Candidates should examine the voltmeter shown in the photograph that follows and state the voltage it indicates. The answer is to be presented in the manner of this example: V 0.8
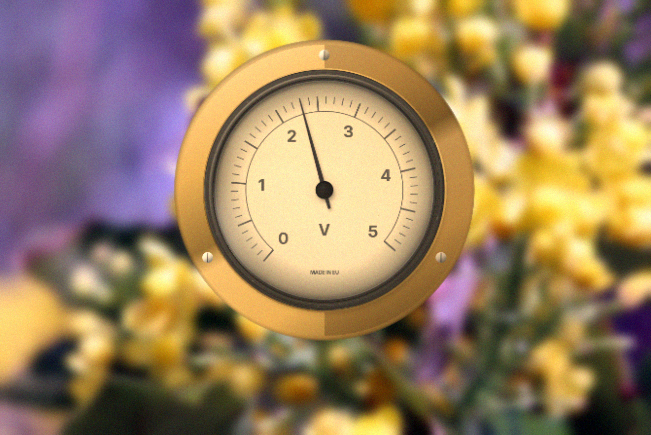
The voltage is V 2.3
